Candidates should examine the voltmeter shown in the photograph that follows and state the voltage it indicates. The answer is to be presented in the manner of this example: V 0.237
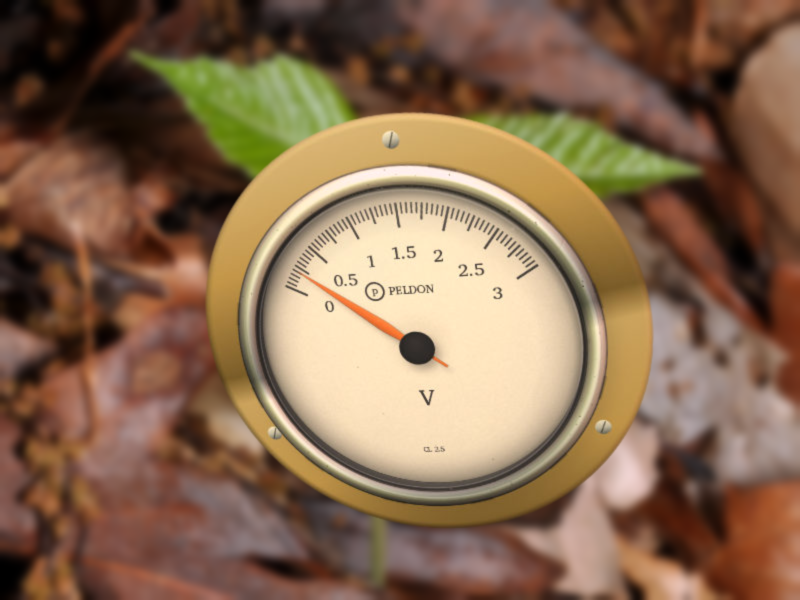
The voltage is V 0.25
